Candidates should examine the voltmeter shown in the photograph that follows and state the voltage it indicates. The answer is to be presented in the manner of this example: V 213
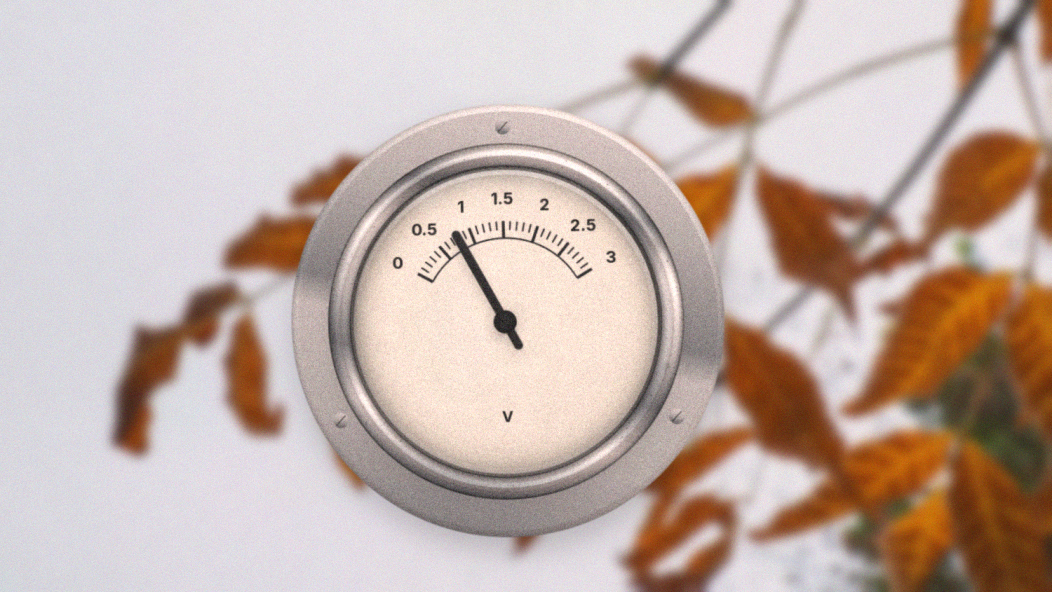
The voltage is V 0.8
